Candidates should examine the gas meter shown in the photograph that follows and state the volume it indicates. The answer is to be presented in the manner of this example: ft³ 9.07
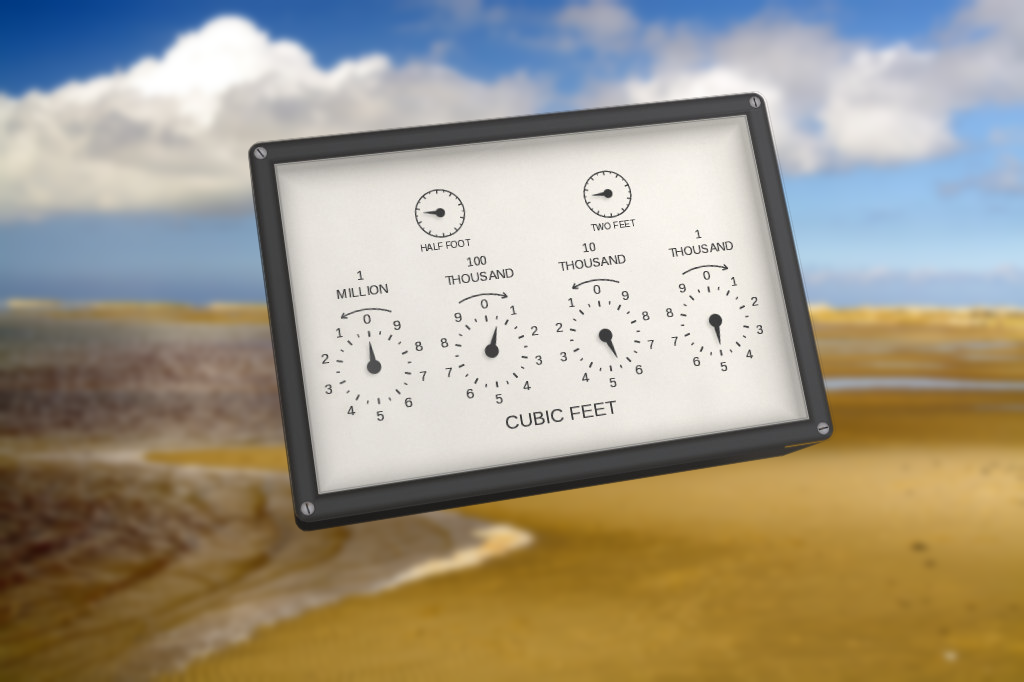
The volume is ft³ 5500
